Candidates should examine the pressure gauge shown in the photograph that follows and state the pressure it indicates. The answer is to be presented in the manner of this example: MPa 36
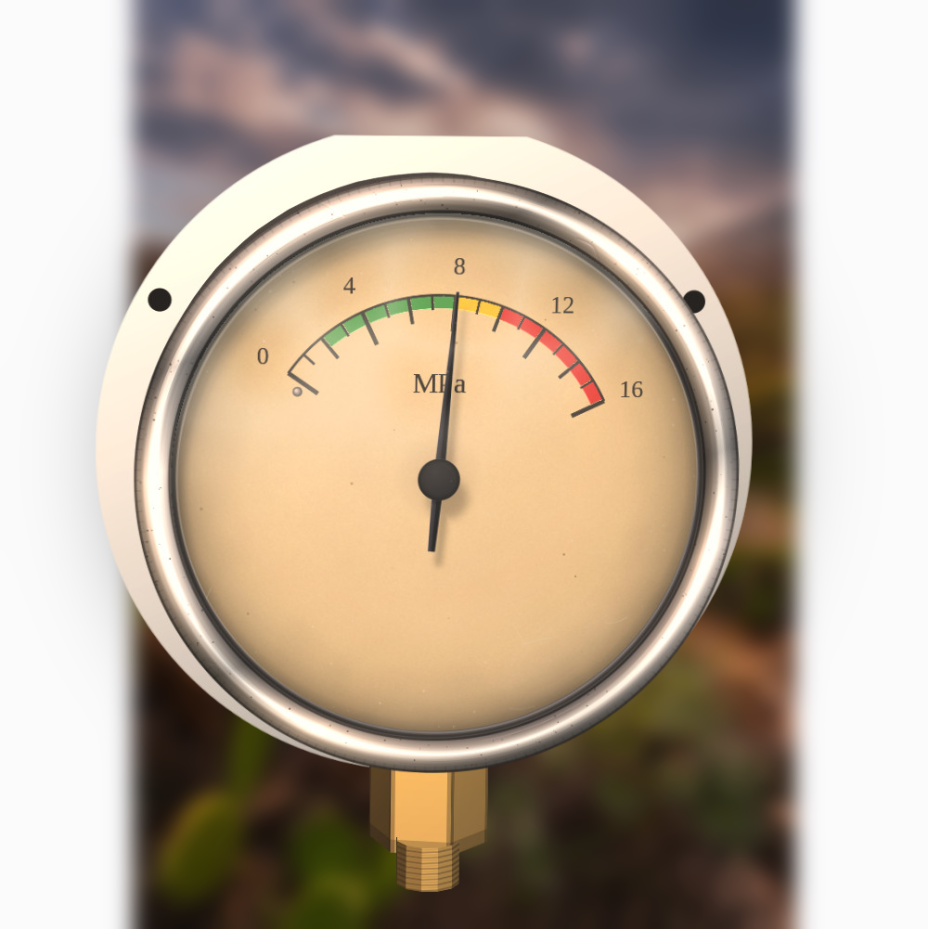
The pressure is MPa 8
